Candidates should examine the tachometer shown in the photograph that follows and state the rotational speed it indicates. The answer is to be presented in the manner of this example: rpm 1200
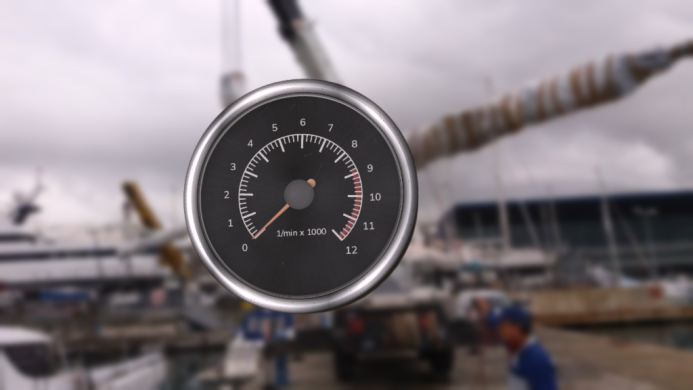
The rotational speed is rpm 0
